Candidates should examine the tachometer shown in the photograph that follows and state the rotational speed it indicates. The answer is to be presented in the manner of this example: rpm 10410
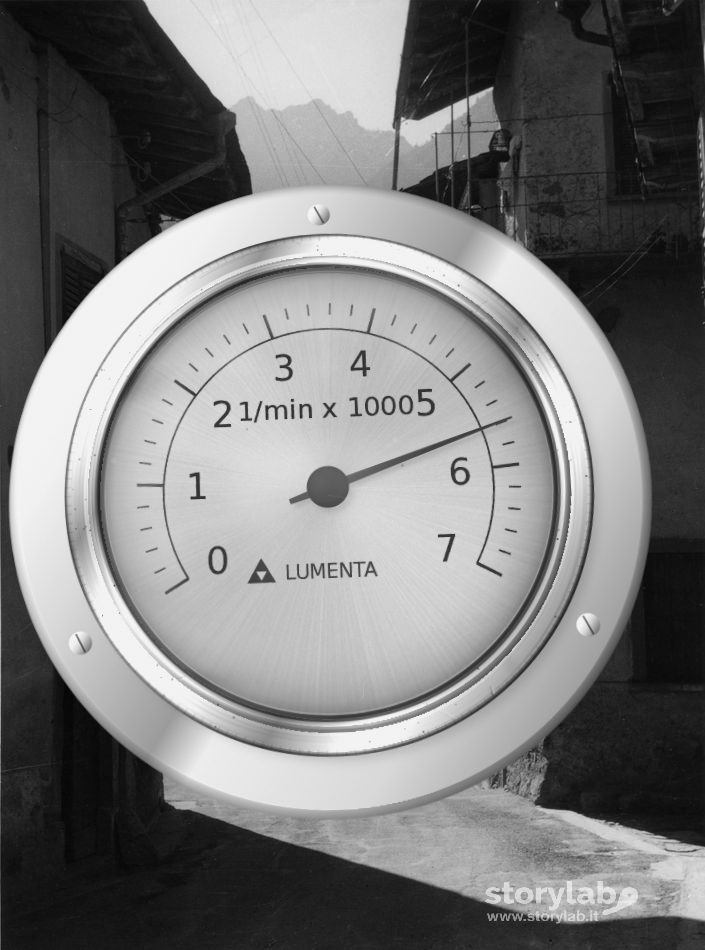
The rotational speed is rpm 5600
